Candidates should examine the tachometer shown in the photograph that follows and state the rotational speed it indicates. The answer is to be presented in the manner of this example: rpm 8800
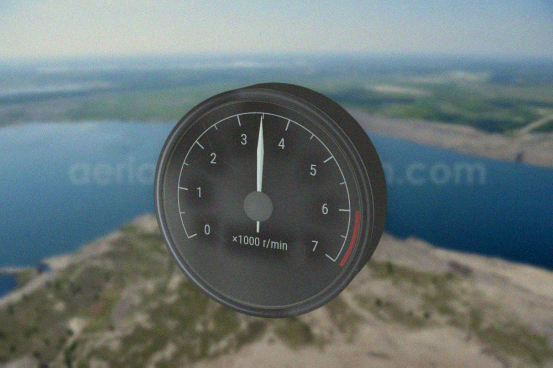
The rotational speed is rpm 3500
